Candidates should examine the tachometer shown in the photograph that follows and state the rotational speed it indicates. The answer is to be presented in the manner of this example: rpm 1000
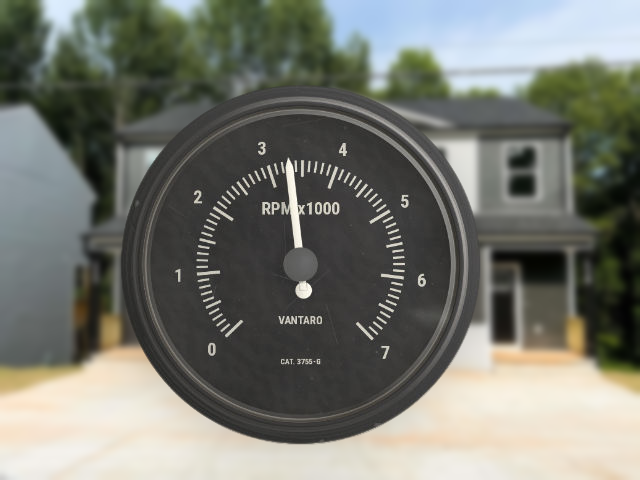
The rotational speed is rpm 3300
